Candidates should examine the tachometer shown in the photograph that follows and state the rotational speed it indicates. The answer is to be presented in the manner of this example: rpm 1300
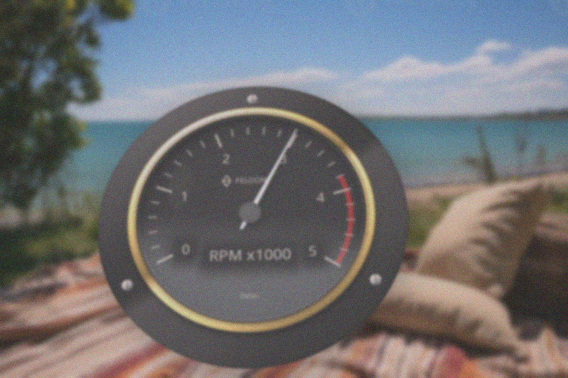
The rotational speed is rpm 3000
